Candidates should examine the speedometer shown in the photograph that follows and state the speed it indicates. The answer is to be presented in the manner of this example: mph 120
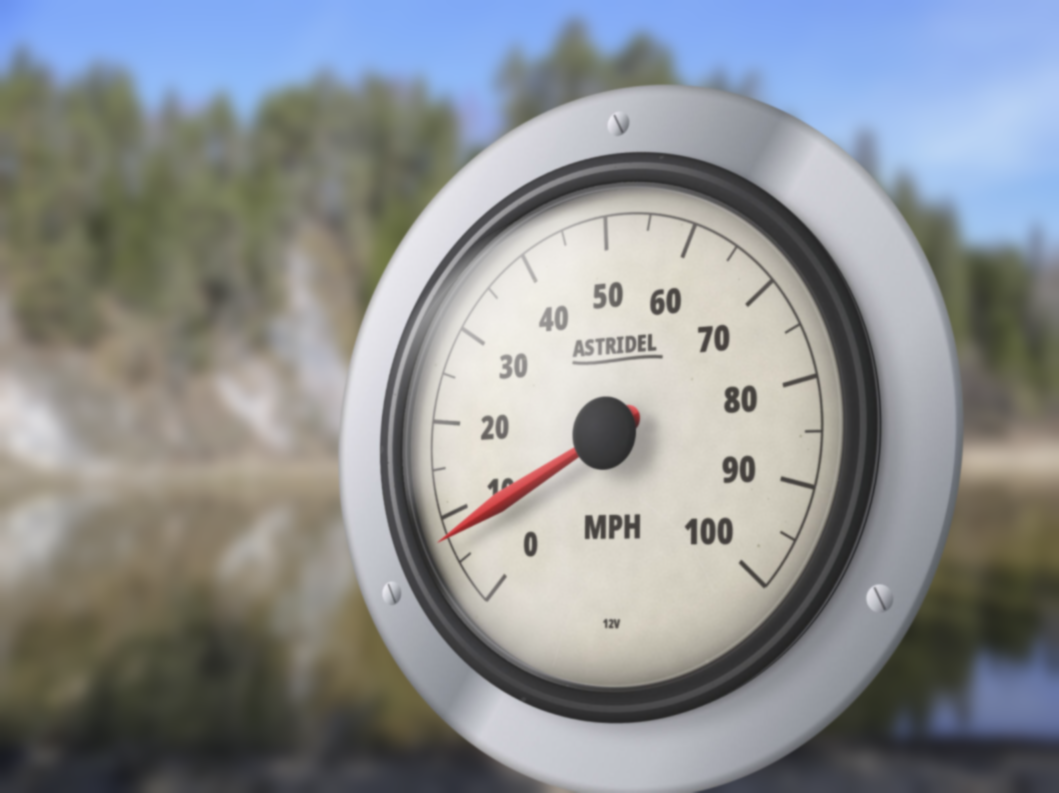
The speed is mph 7.5
